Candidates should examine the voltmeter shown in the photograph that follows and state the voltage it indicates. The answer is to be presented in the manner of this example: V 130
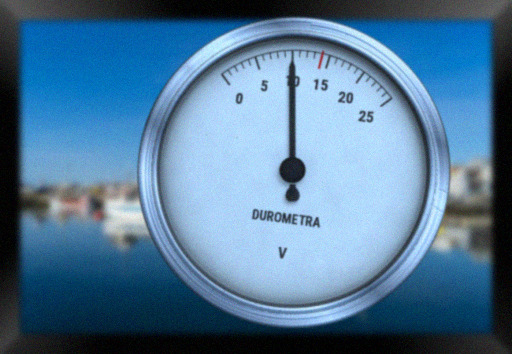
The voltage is V 10
